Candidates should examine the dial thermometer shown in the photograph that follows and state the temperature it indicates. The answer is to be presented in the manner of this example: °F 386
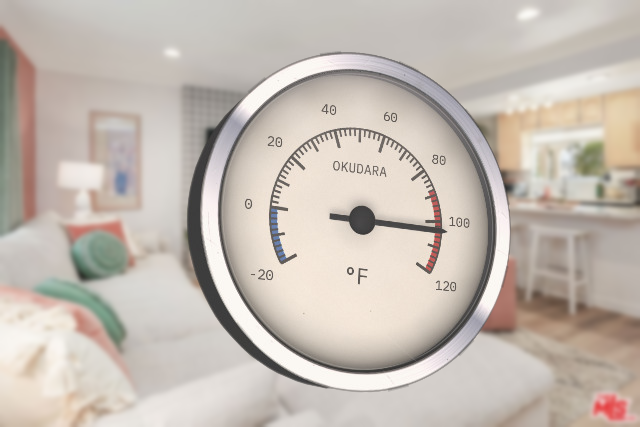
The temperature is °F 104
